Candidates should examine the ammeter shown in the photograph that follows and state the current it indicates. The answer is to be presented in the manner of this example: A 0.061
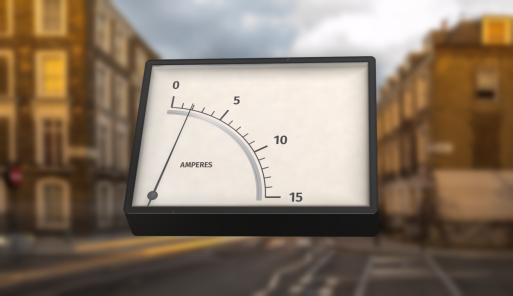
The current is A 2
